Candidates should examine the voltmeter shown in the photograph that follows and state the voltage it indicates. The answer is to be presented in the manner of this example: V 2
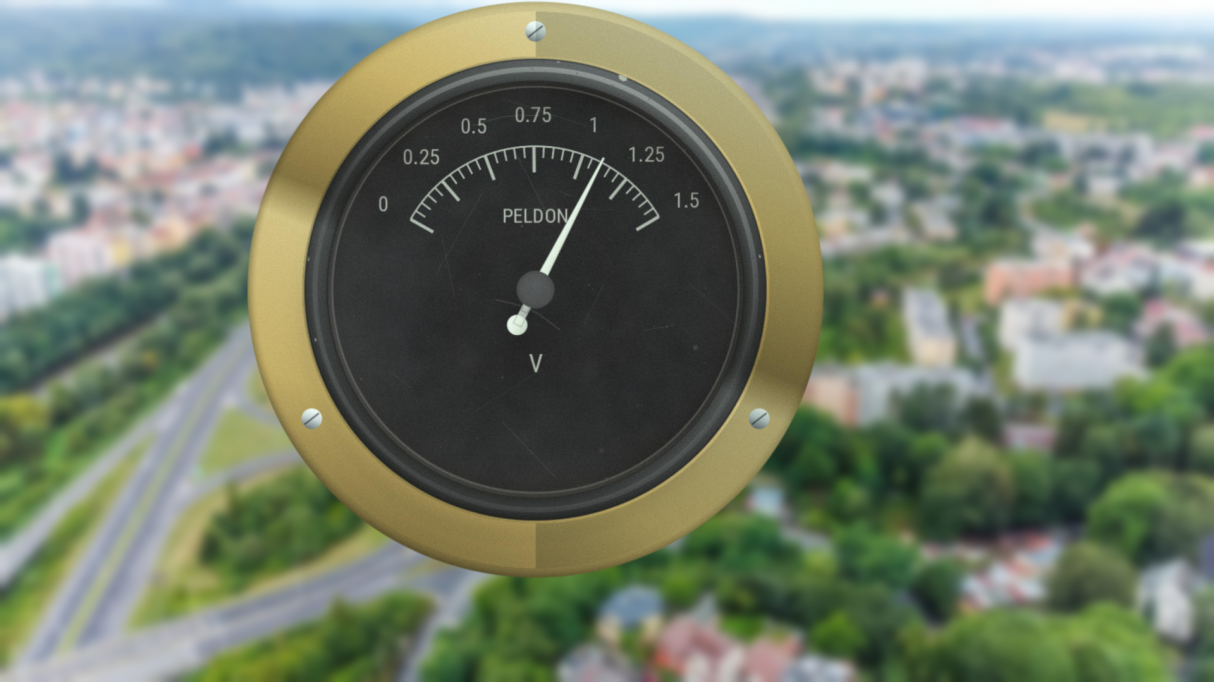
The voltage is V 1.1
